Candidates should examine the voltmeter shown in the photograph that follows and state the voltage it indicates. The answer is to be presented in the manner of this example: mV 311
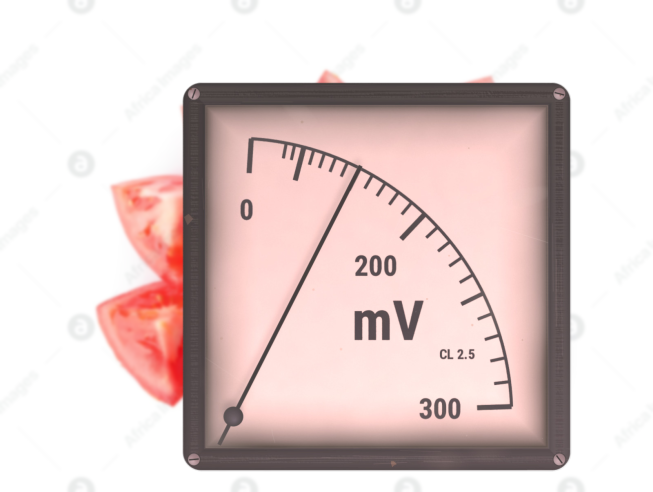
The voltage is mV 150
